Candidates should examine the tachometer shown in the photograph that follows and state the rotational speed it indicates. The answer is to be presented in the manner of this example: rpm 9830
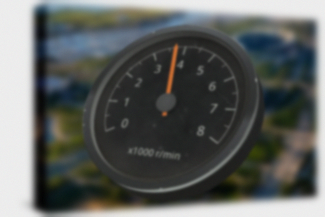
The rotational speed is rpm 3750
